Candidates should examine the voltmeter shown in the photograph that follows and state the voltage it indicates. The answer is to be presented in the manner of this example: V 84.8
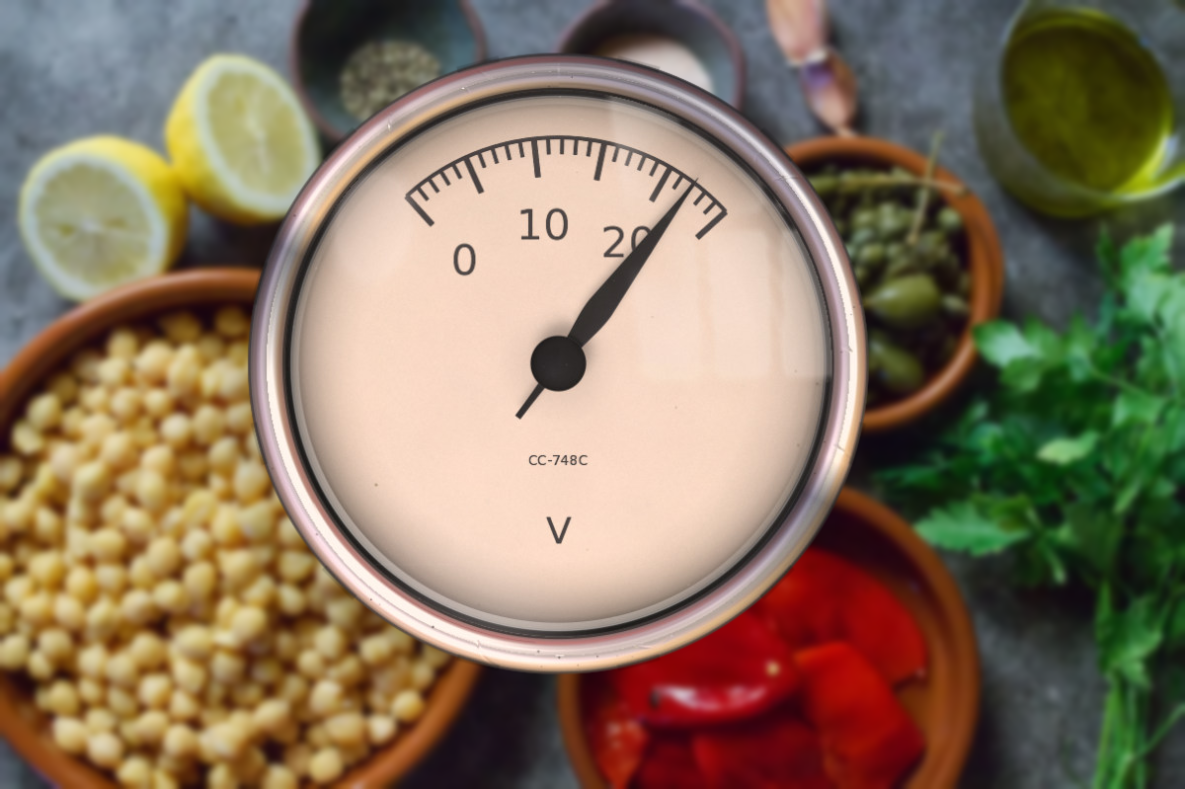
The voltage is V 22
